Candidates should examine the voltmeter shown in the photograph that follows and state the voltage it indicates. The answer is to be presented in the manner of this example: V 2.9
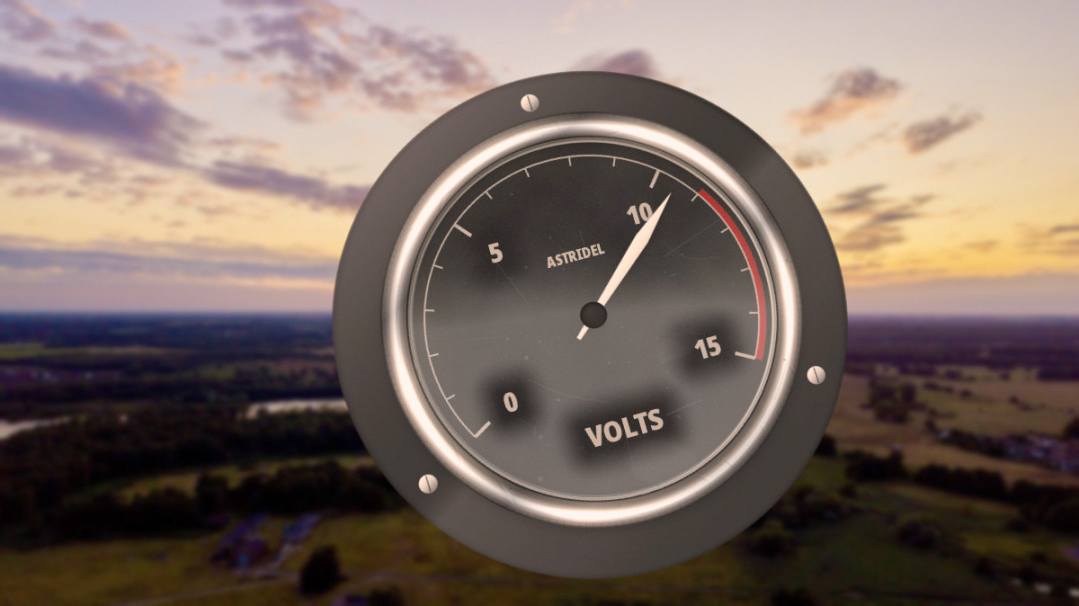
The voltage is V 10.5
